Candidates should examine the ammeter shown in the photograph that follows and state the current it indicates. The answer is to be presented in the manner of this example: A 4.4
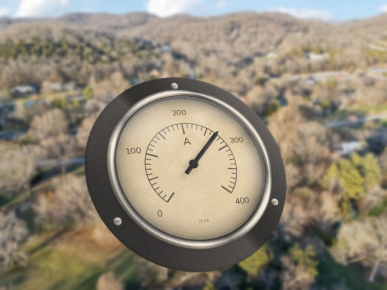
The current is A 270
